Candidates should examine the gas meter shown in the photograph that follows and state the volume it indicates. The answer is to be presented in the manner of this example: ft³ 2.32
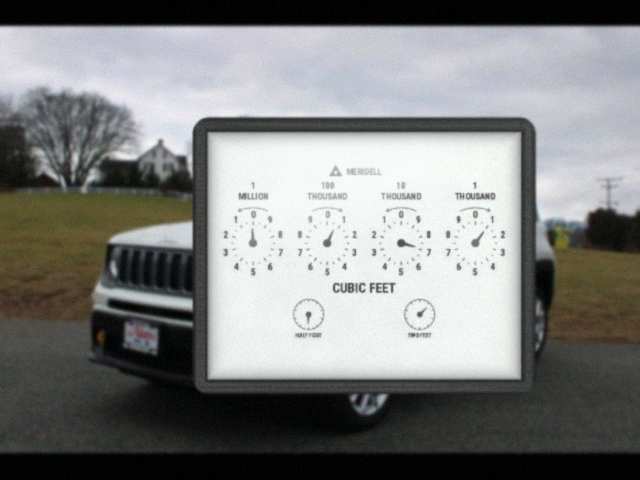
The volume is ft³ 7100
